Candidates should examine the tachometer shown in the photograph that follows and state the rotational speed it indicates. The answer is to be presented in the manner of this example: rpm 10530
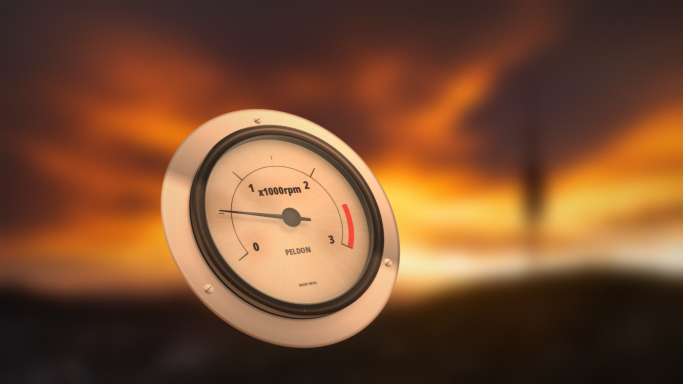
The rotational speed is rpm 500
